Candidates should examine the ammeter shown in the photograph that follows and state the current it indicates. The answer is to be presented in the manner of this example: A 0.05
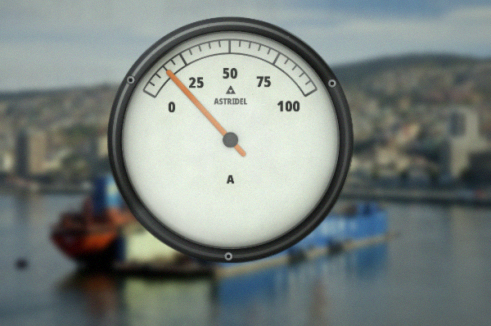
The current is A 15
